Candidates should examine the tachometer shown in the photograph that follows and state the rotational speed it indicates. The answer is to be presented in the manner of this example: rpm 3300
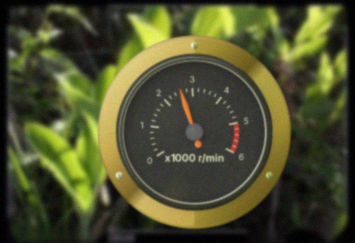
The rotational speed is rpm 2600
